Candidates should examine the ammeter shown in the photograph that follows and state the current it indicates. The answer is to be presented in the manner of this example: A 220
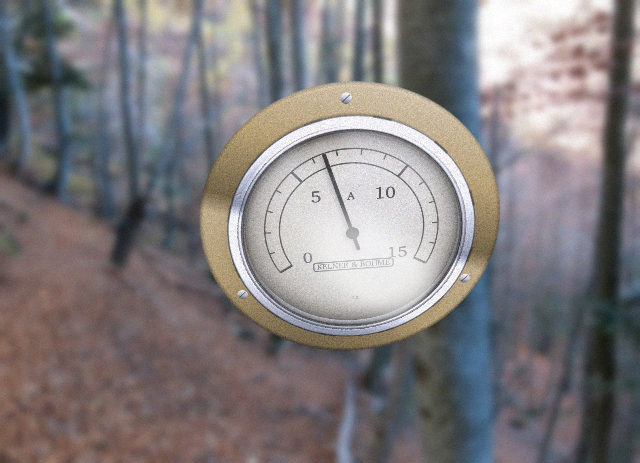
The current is A 6.5
